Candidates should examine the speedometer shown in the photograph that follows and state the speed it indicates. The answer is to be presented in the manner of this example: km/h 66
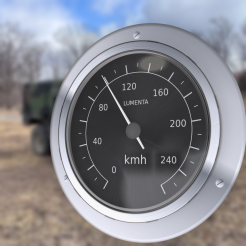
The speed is km/h 100
